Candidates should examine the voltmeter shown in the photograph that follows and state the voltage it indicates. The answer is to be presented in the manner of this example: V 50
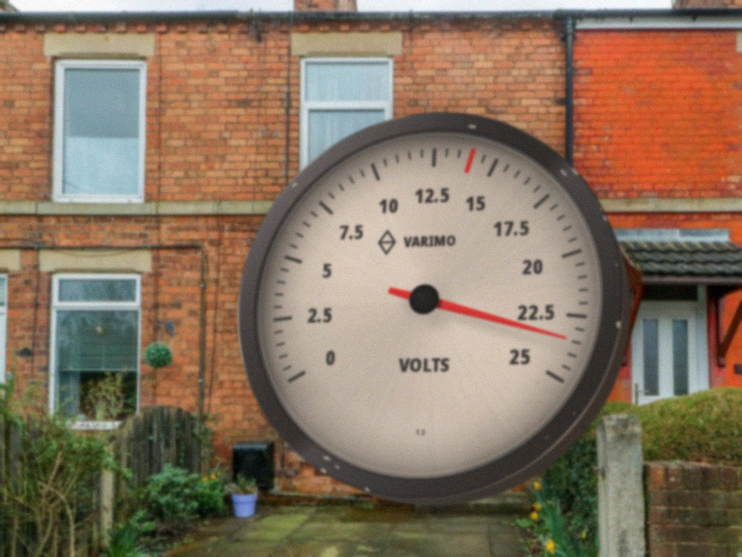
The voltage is V 23.5
